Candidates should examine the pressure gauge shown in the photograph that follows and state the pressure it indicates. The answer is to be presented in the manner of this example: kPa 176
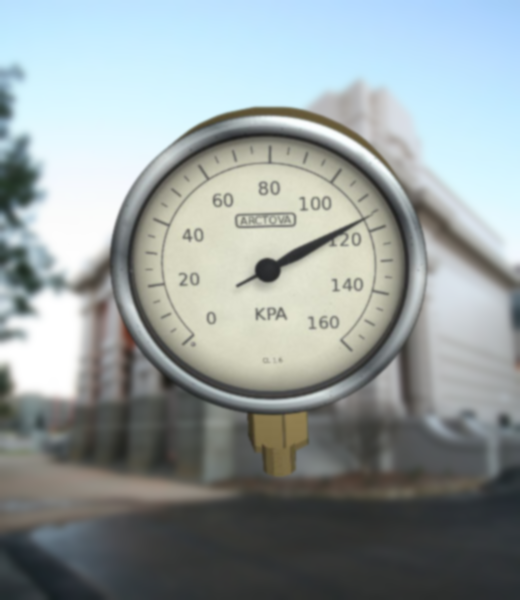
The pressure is kPa 115
